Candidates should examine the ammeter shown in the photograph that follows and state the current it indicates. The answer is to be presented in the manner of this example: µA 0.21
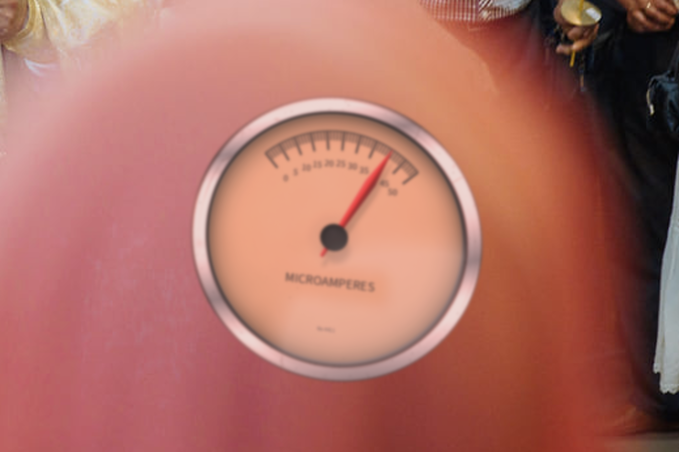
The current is µA 40
